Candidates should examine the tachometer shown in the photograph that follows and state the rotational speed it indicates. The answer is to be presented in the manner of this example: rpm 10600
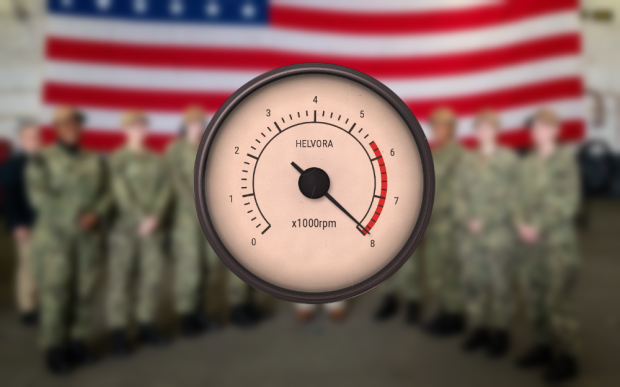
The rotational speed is rpm 7900
